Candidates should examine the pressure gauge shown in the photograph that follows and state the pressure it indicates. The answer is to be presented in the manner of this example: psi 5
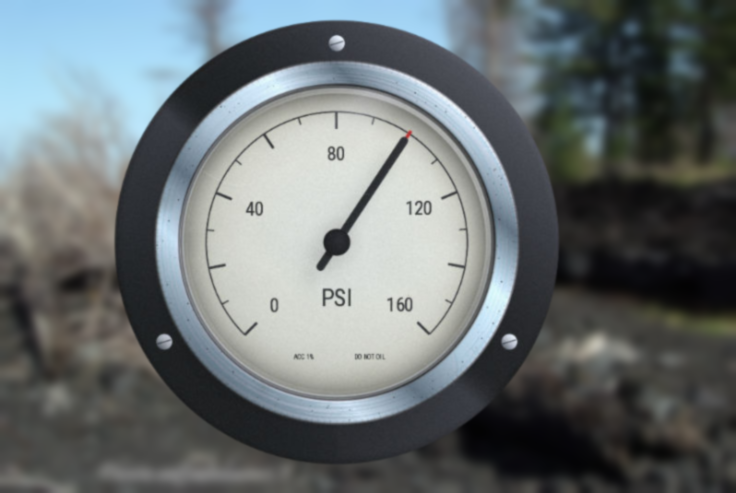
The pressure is psi 100
